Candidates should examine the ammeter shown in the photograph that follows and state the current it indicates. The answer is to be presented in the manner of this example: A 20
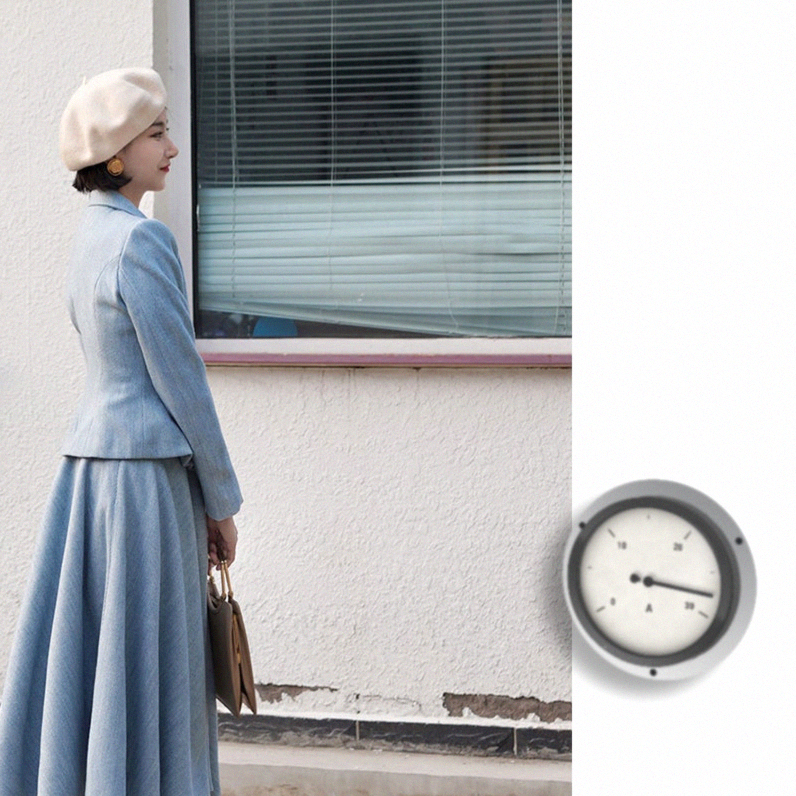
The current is A 27.5
